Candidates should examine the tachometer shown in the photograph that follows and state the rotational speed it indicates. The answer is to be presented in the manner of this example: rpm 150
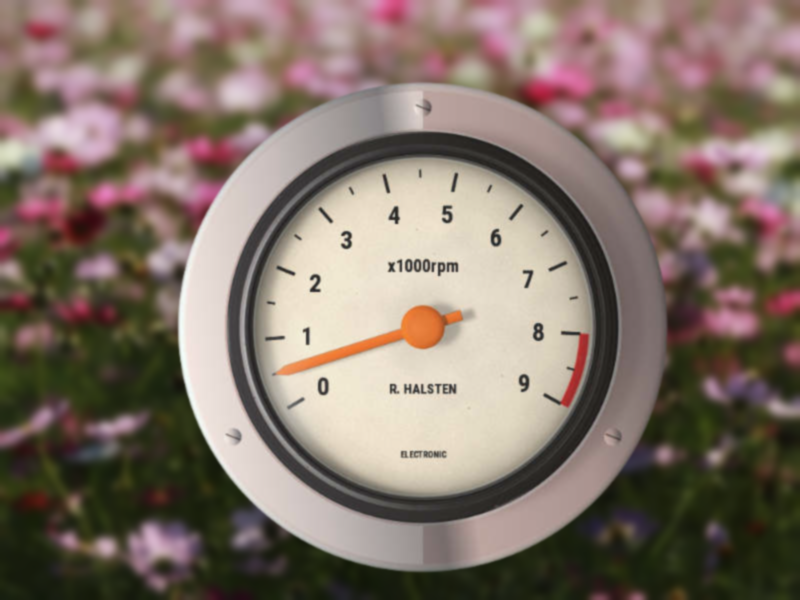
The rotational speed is rpm 500
